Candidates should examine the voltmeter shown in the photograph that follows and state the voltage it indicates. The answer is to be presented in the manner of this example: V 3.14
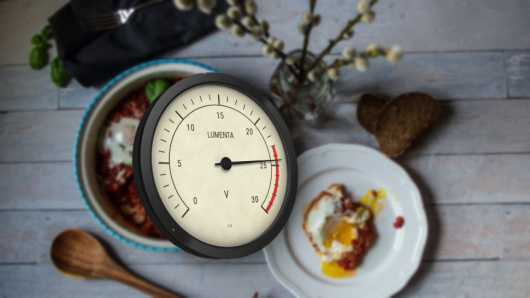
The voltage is V 24.5
